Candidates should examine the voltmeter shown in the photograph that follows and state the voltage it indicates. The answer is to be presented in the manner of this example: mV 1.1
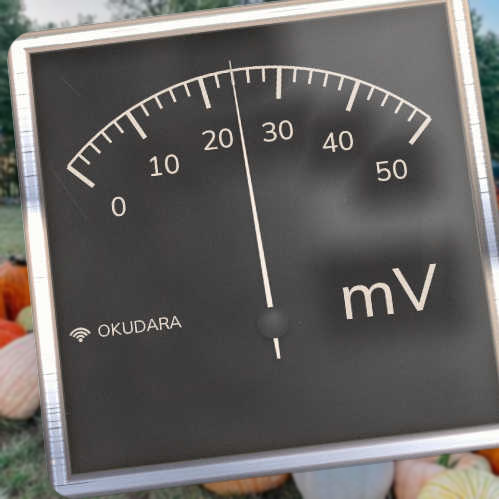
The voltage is mV 24
